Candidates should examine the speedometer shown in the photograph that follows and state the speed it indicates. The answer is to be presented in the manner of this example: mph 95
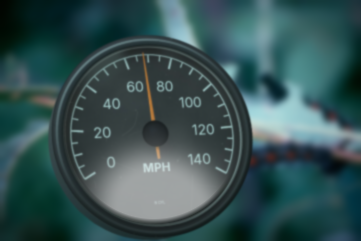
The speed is mph 67.5
